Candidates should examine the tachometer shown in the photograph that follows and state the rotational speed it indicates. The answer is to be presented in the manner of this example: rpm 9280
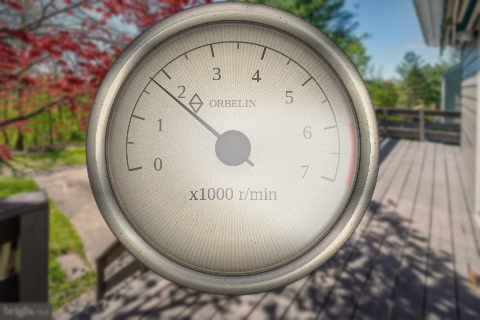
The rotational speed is rpm 1750
